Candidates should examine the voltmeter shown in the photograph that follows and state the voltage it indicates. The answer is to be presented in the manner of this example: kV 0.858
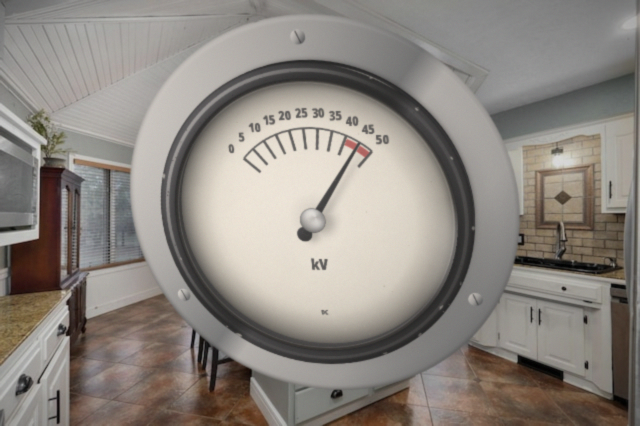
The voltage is kV 45
